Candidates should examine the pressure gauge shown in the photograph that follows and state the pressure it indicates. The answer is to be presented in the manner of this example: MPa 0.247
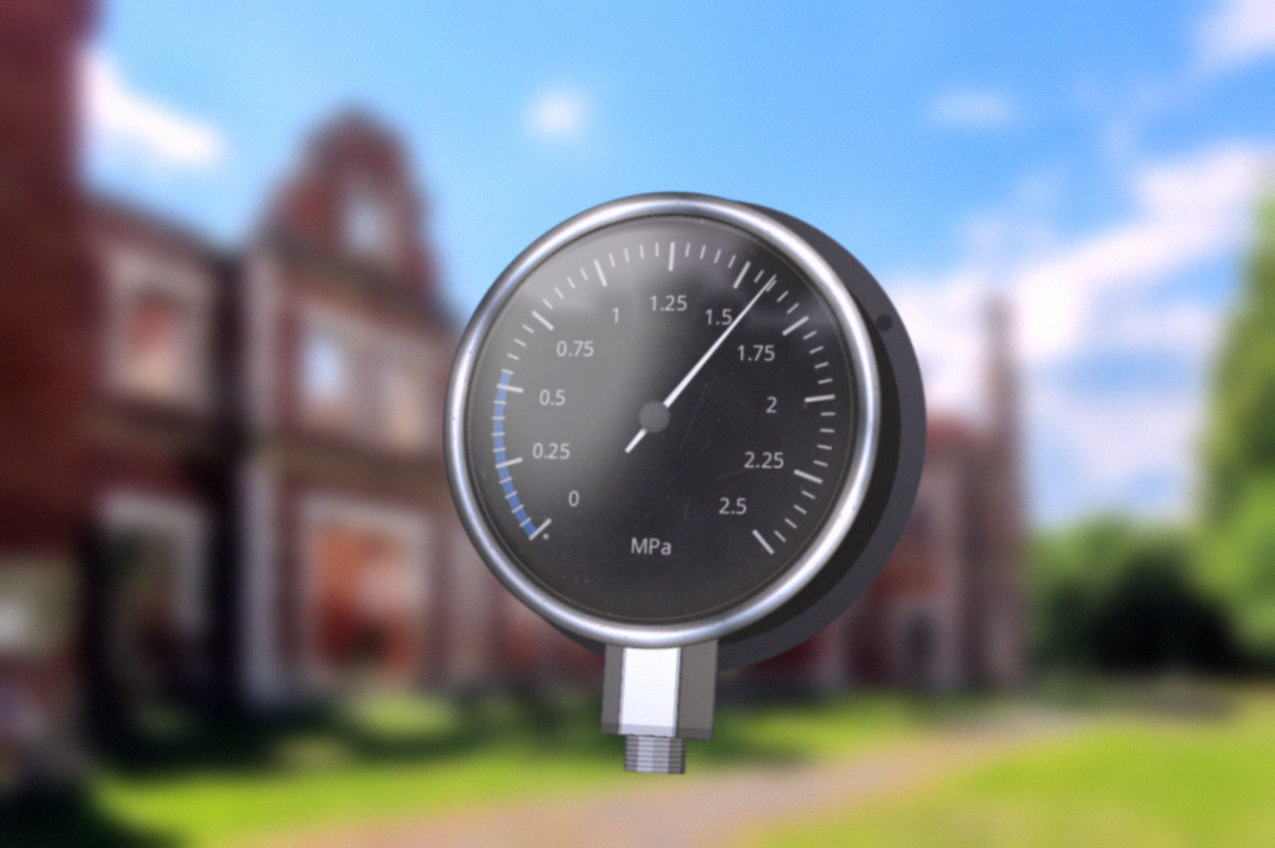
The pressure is MPa 1.6
